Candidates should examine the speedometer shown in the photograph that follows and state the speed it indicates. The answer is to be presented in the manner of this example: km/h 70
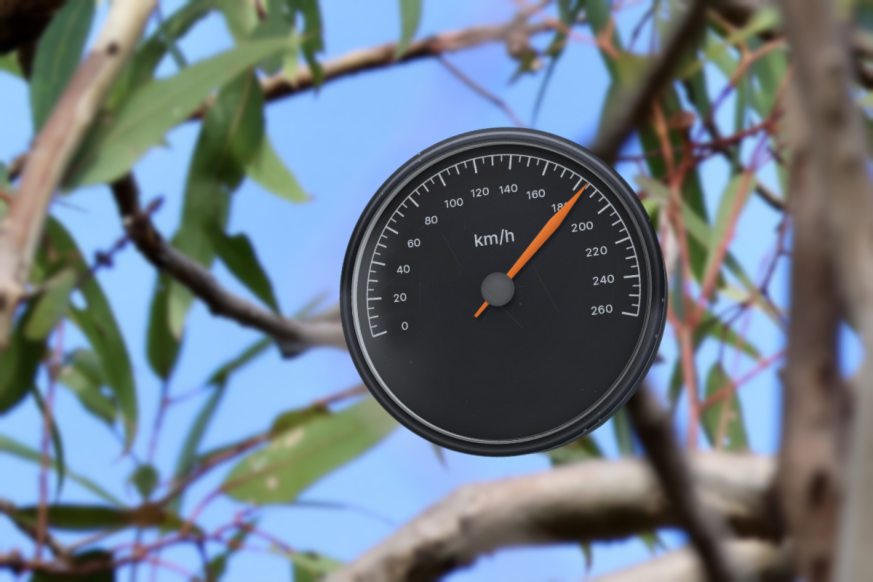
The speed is km/h 185
